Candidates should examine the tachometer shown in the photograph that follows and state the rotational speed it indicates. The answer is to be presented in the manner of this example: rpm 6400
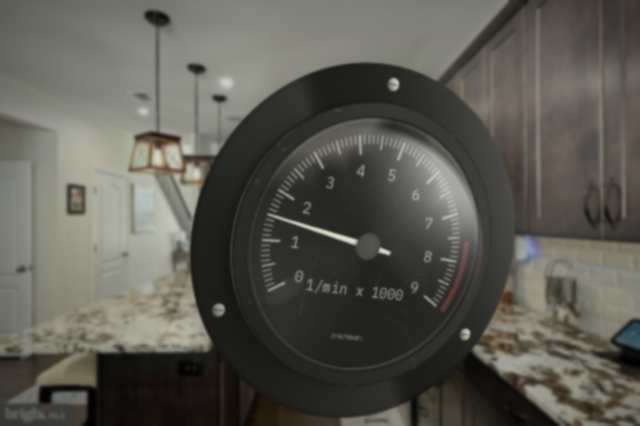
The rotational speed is rpm 1500
